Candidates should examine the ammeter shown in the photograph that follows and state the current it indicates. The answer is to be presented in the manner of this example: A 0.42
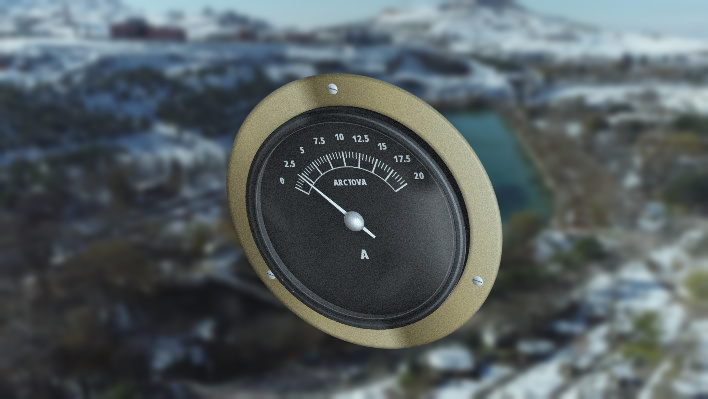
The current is A 2.5
